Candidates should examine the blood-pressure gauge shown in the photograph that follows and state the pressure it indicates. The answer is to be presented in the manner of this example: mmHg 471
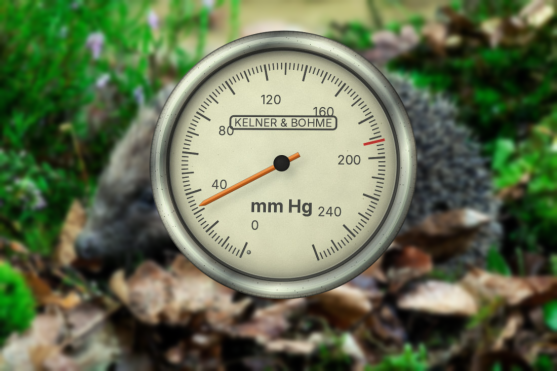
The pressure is mmHg 32
